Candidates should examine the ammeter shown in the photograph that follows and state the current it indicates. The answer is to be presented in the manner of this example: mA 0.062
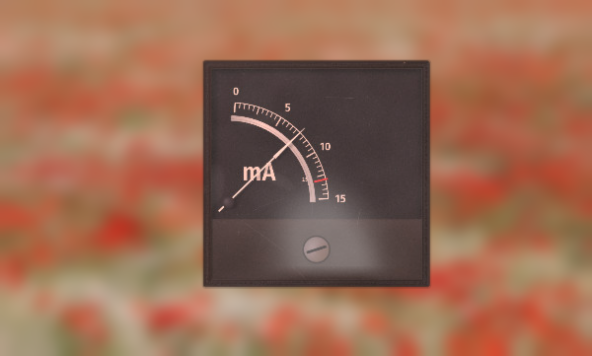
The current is mA 7.5
